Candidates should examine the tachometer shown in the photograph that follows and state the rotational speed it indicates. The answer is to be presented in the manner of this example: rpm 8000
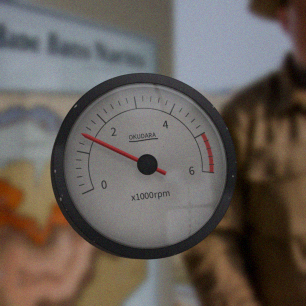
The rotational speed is rpm 1400
